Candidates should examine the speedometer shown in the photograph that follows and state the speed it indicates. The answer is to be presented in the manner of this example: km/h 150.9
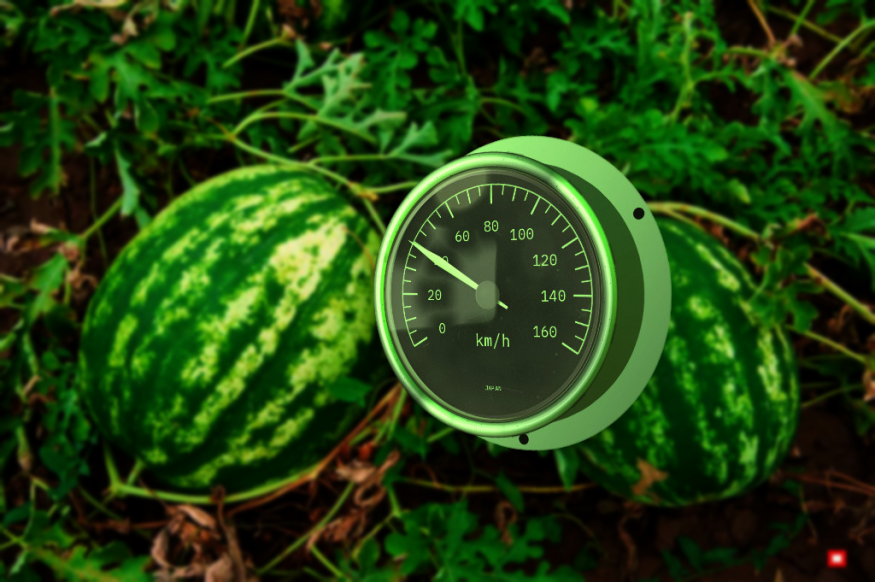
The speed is km/h 40
